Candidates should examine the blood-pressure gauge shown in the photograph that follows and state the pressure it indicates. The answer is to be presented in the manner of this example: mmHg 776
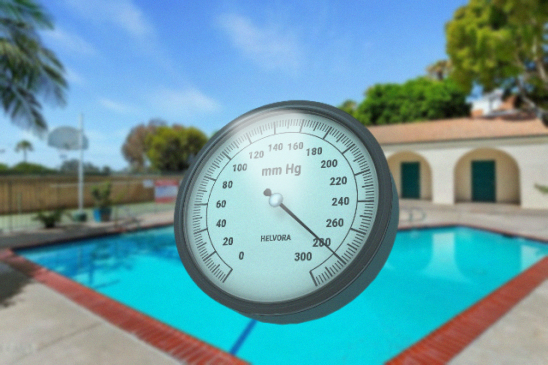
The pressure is mmHg 280
